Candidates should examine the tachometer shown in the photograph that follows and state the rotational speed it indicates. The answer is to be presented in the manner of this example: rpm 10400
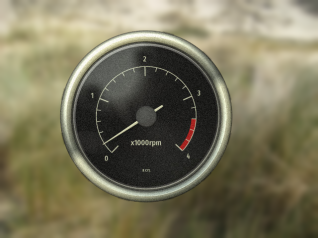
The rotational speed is rpm 200
